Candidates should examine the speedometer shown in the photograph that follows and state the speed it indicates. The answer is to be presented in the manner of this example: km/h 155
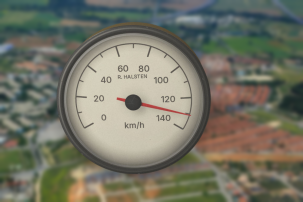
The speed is km/h 130
